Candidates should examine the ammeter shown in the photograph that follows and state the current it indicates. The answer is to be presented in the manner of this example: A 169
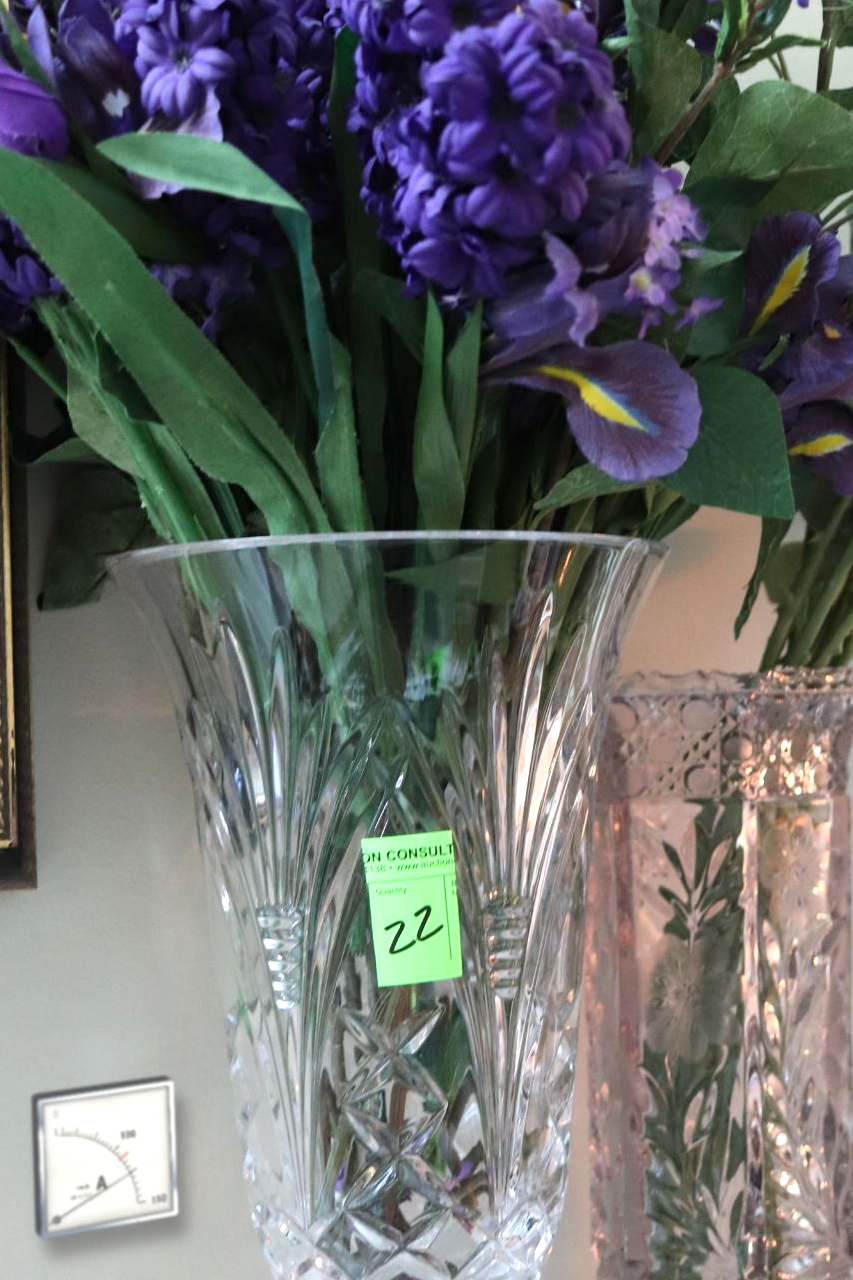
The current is A 125
